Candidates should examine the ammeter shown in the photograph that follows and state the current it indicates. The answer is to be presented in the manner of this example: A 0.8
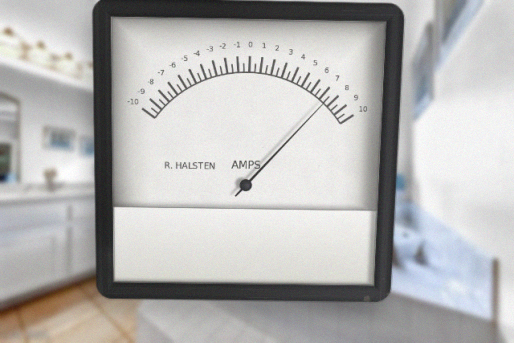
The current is A 7.5
